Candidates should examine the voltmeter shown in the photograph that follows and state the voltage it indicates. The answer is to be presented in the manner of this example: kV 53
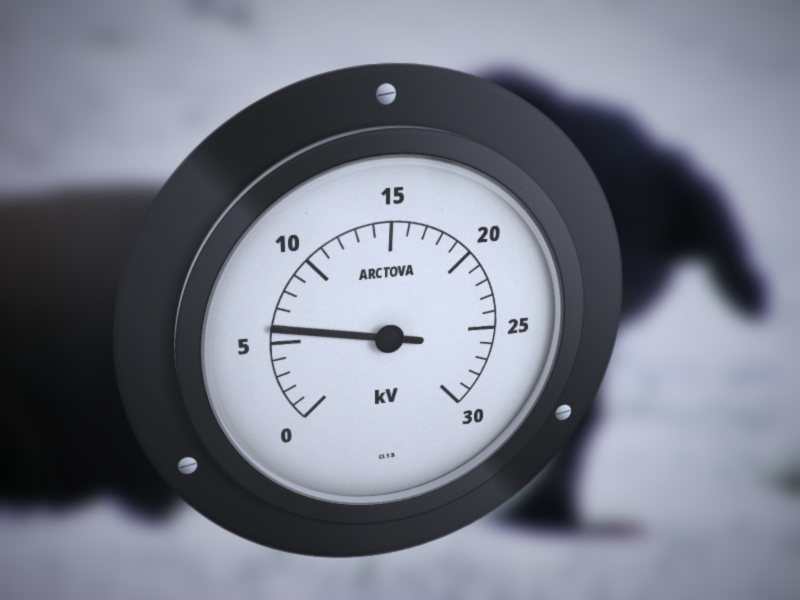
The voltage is kV 6
